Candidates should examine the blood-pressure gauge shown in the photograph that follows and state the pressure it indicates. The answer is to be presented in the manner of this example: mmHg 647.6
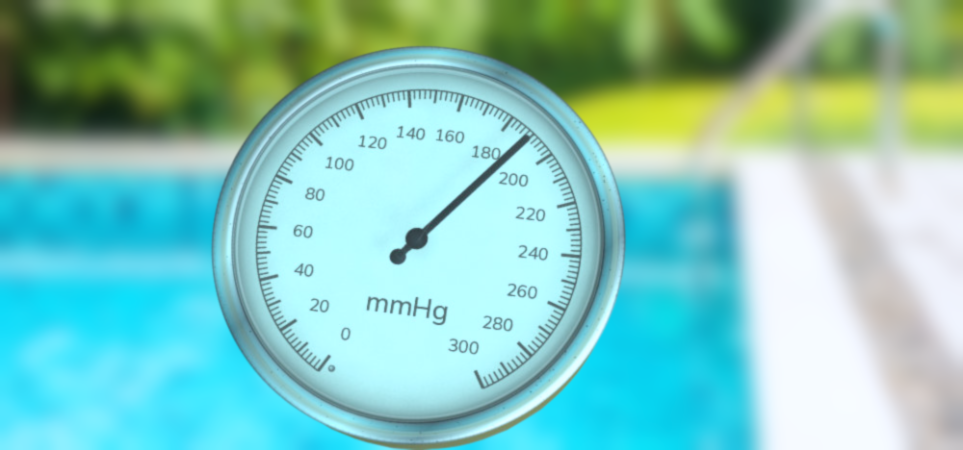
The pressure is mmHg 190
